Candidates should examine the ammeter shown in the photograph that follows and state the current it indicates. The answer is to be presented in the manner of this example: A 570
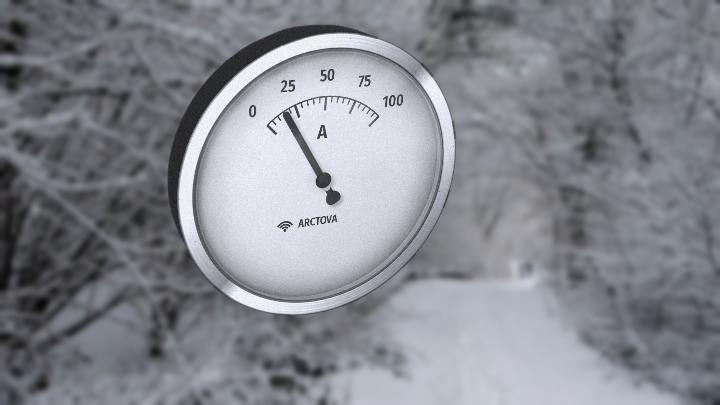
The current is A 15
